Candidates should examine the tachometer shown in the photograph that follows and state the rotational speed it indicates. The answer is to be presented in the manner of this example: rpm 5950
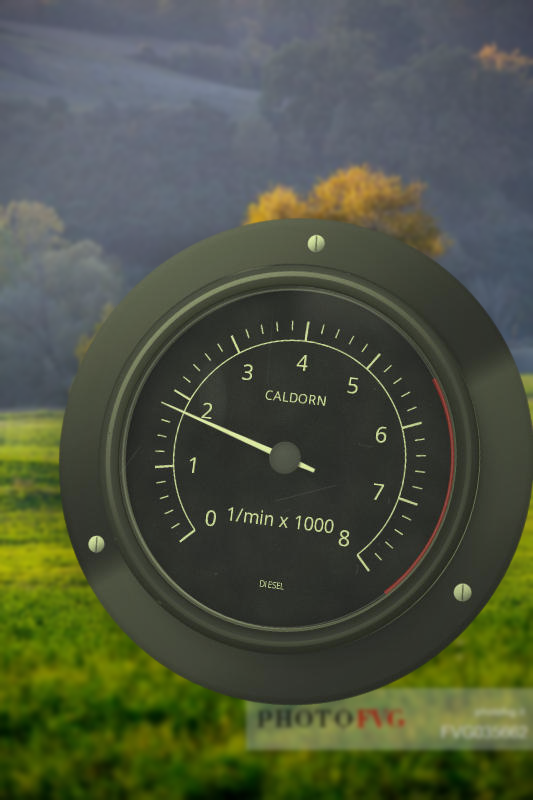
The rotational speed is rpm 1800
